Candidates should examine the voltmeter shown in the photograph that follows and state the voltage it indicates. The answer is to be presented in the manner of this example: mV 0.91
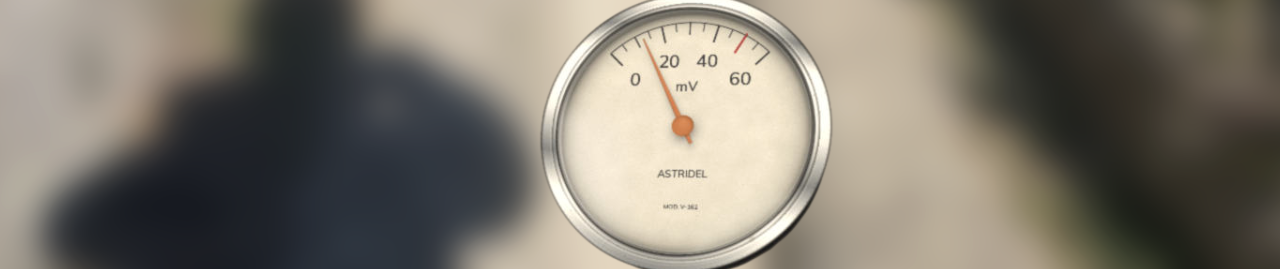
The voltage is mV 12.5
